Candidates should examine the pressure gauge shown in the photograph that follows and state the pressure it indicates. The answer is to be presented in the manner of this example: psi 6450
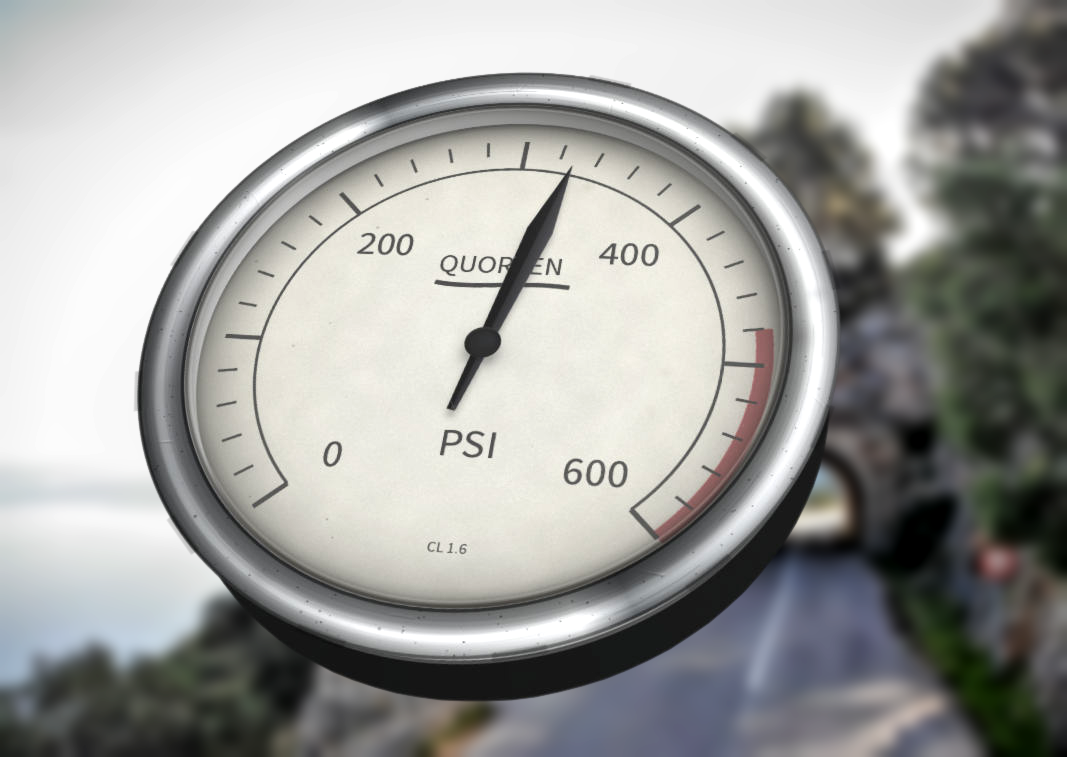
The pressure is psi 330
